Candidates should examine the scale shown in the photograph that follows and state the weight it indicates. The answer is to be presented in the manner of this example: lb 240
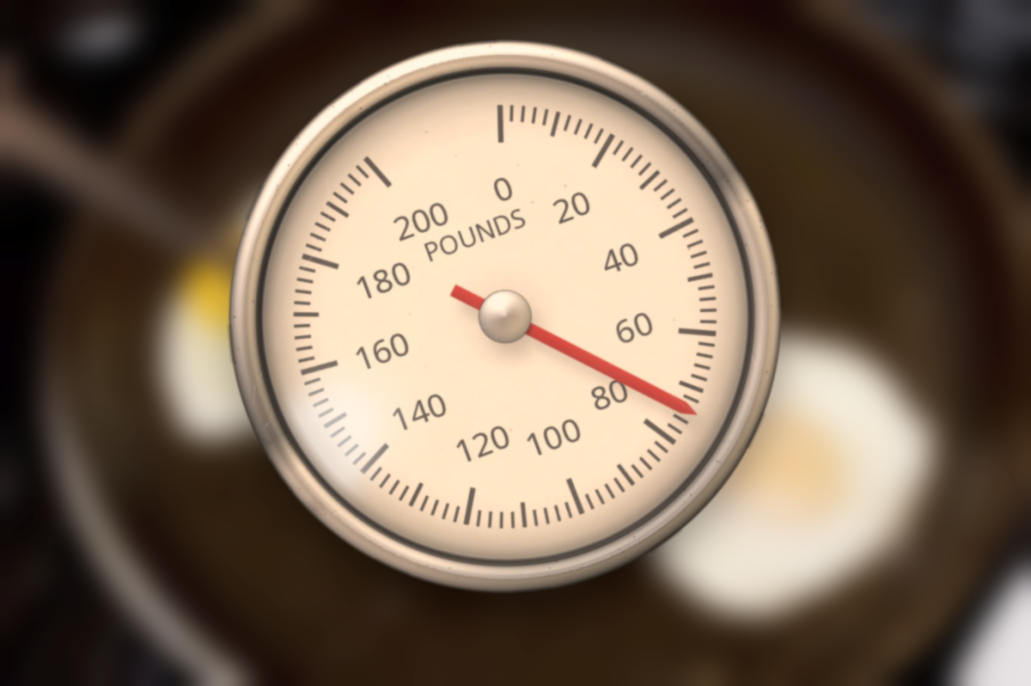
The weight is lb 74
